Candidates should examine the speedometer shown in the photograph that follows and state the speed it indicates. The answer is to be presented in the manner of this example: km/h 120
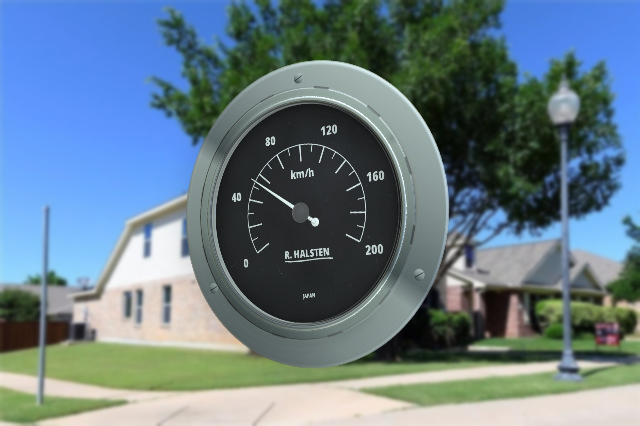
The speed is km/h 55
